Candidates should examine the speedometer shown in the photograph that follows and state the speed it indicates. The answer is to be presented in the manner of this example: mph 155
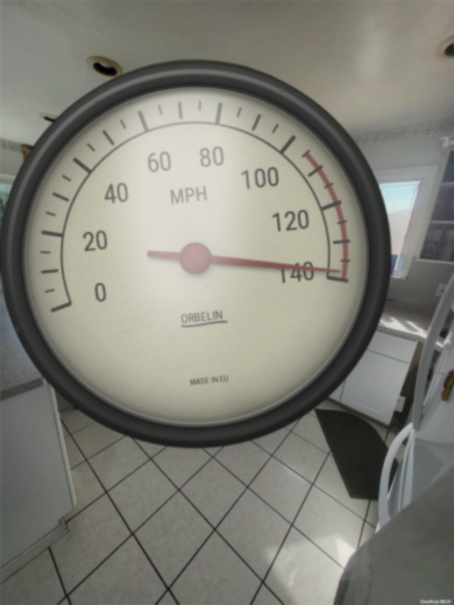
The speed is mph 137.5
